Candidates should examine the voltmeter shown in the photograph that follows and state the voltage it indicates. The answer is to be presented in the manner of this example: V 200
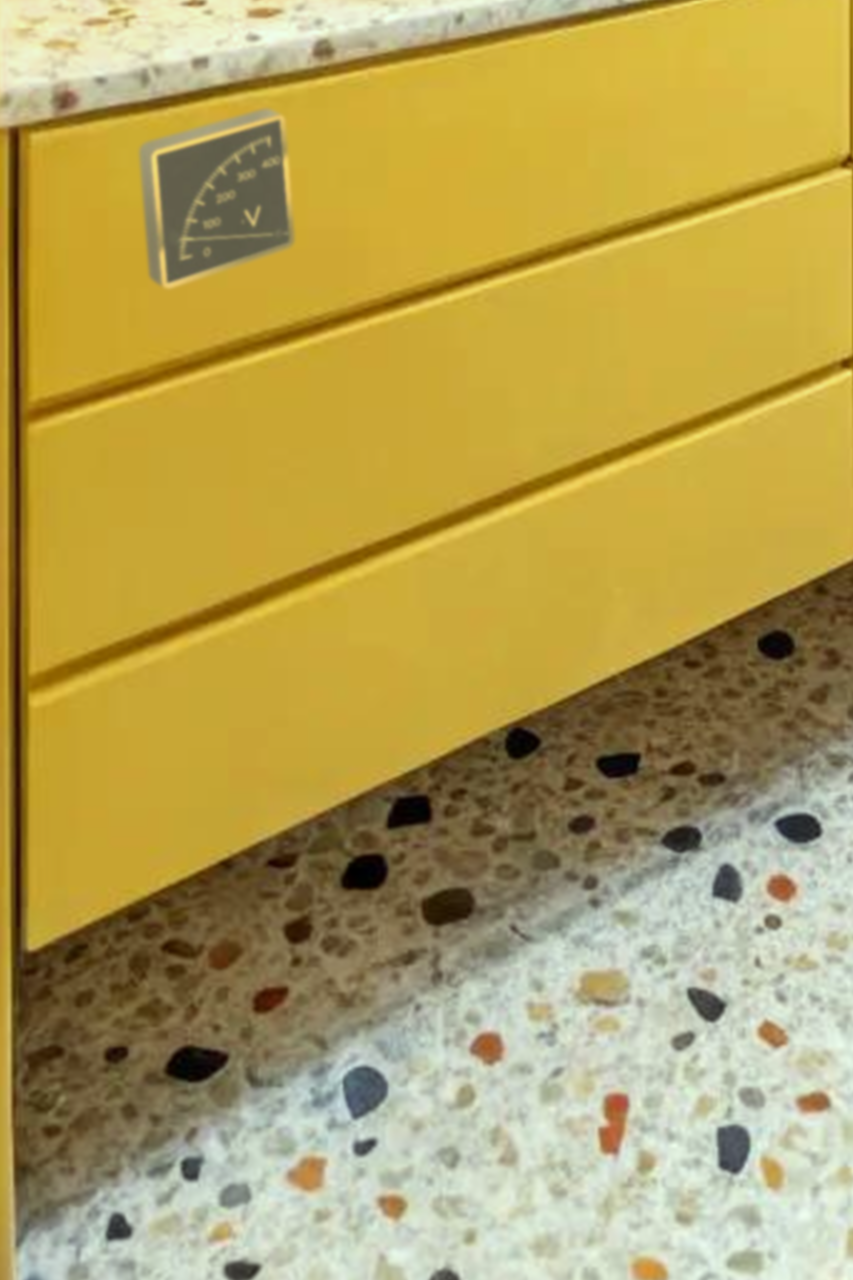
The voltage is V 50
